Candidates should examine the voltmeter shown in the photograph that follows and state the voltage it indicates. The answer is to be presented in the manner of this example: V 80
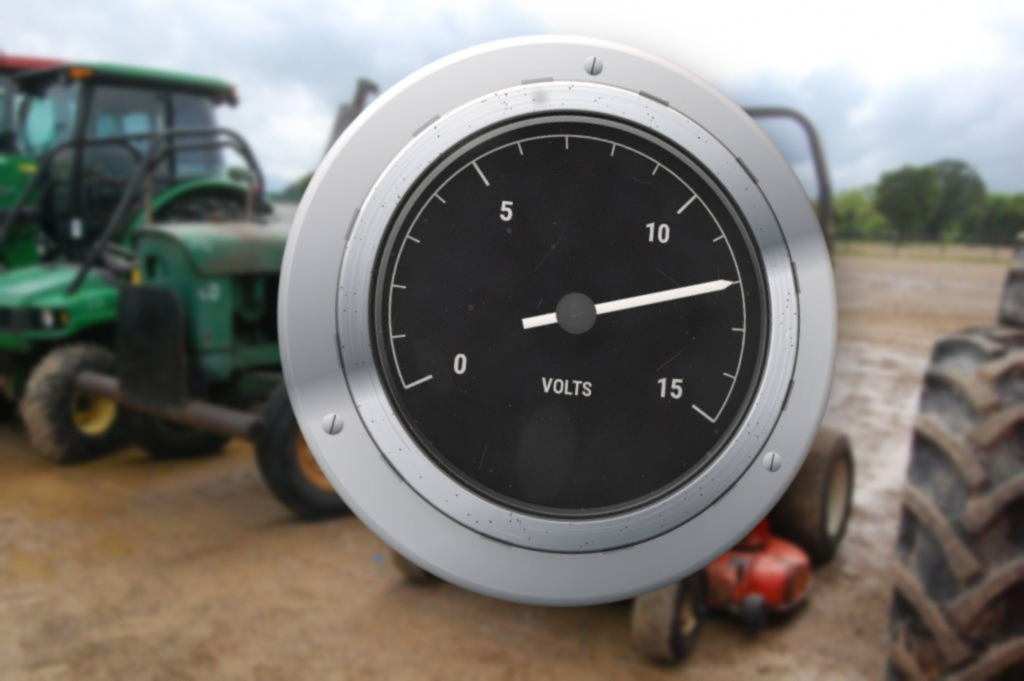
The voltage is V 12
